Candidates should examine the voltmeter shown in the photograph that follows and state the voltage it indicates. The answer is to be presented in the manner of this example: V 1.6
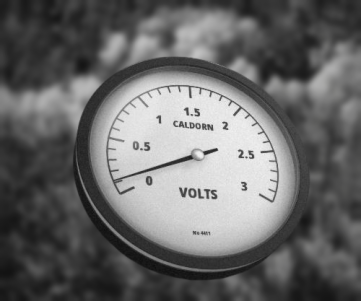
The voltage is V 0.1
